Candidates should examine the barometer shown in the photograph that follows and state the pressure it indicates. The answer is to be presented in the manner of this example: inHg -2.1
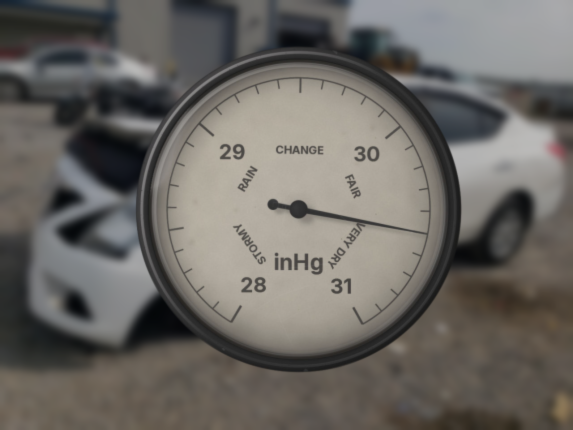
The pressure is inHg 30.5
